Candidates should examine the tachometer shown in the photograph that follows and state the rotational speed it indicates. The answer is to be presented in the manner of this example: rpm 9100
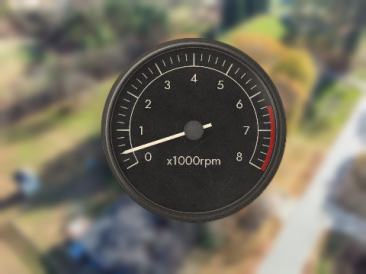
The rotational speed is rpm 400
